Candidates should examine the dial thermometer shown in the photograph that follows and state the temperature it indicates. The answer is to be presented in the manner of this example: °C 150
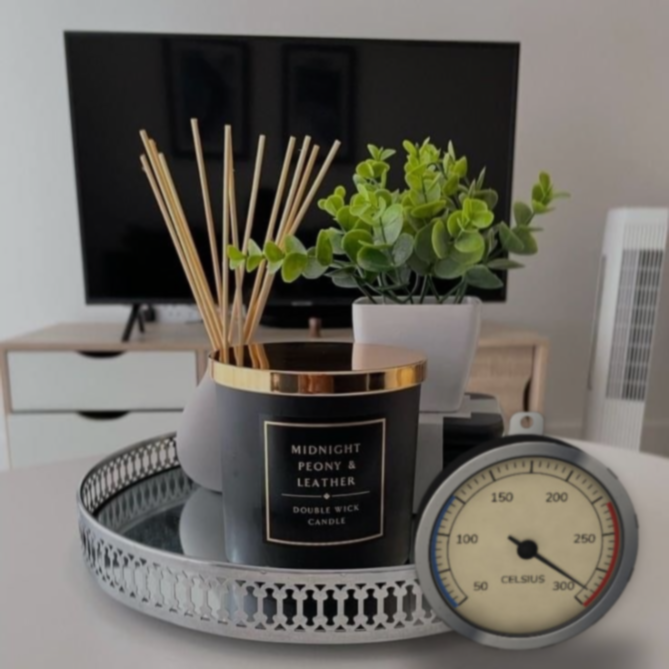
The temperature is °C 290
